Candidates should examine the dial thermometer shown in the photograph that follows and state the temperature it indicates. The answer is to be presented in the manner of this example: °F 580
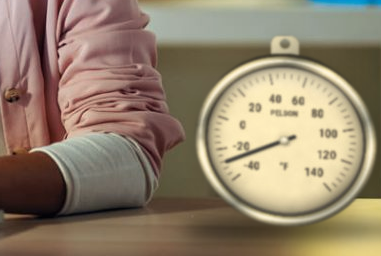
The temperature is °F -28
